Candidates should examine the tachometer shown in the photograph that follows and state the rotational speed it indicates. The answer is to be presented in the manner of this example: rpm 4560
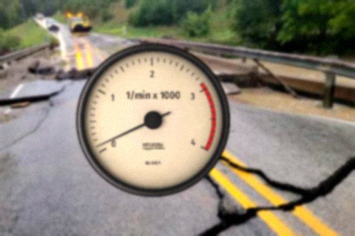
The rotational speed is rpm 100
